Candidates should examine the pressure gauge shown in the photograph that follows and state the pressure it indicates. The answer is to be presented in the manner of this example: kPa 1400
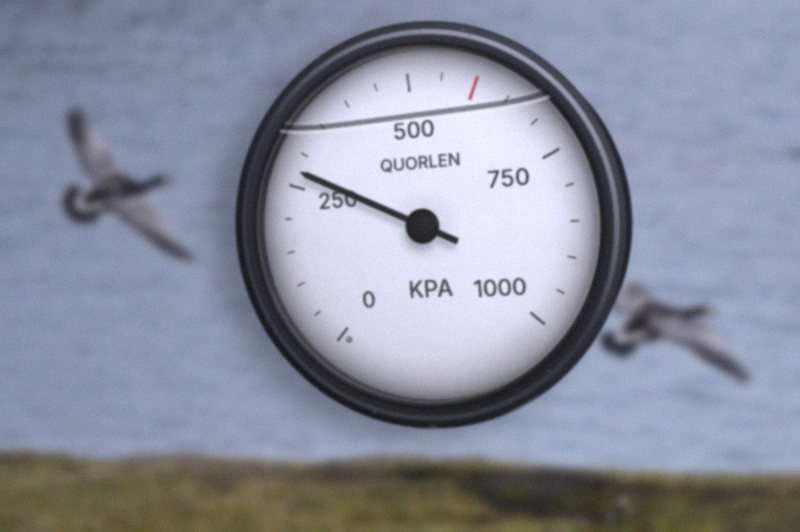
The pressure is kPa 275
